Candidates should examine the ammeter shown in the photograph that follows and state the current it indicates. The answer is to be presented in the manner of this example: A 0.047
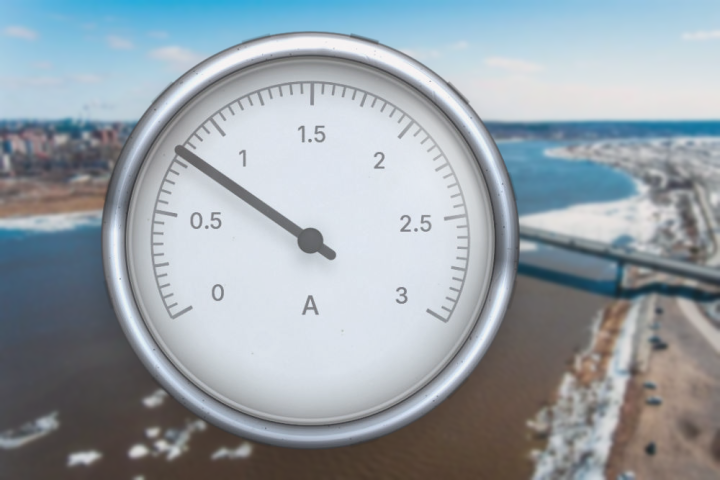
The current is A 0.8
